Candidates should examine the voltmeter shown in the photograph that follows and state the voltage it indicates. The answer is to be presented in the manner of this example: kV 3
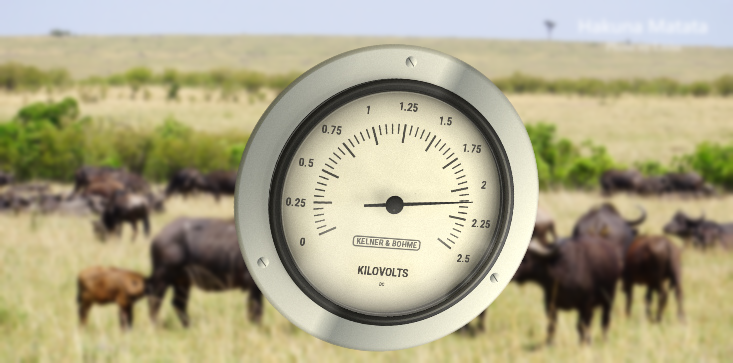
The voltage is kV 2.1
